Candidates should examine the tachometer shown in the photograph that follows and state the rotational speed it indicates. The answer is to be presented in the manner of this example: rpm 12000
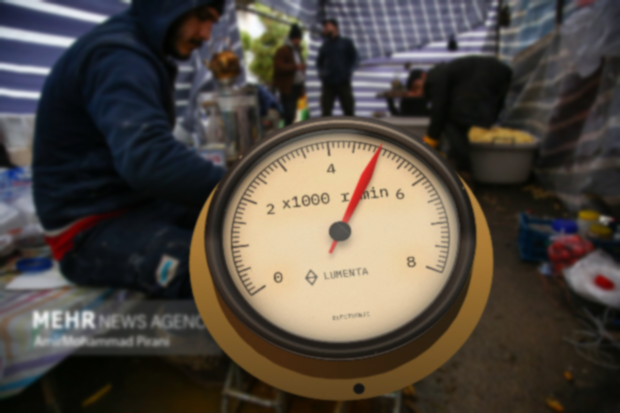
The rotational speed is rpm 5000
